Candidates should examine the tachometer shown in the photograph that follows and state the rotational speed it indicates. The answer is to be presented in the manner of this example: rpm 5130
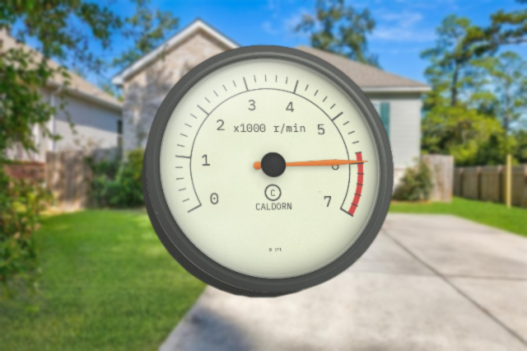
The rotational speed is rpm 6000
